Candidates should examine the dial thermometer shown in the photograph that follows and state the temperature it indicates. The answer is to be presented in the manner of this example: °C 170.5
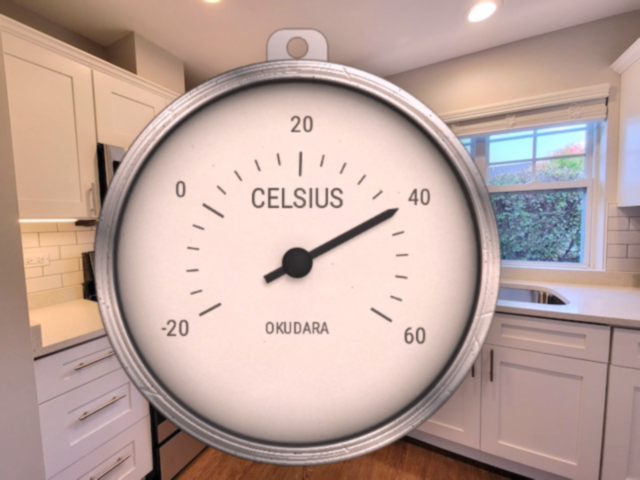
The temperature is °C 40
